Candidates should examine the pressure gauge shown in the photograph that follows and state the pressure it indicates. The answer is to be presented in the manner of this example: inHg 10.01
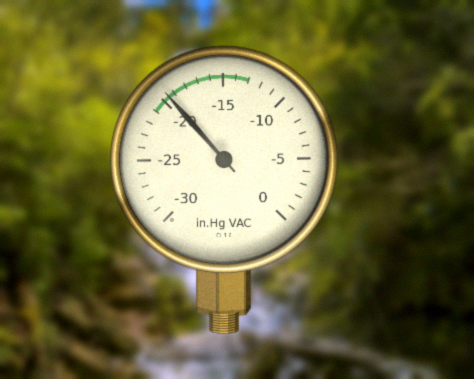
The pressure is inHg -19.5
